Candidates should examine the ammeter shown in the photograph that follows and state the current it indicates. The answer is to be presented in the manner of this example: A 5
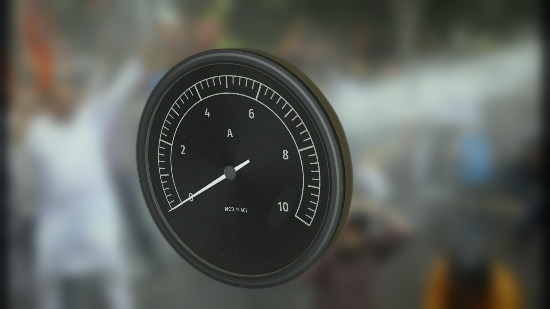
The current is A 0
